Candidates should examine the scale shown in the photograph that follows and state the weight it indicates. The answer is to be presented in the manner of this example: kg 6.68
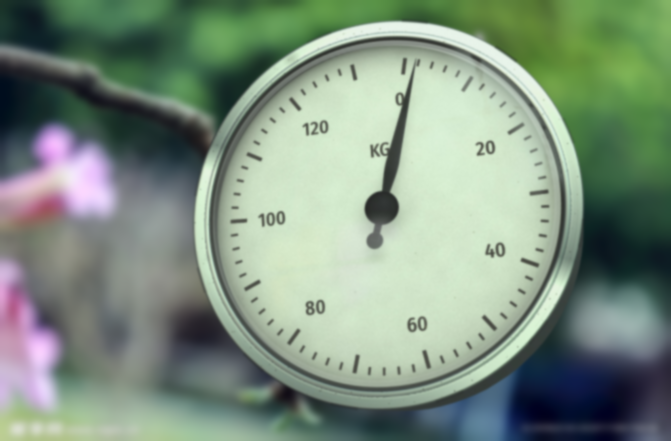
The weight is kg 2
